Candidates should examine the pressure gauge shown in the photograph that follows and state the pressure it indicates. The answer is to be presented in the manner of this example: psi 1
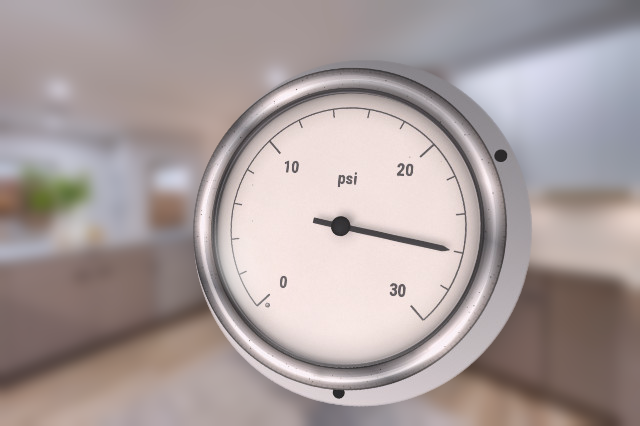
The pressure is psi 26
